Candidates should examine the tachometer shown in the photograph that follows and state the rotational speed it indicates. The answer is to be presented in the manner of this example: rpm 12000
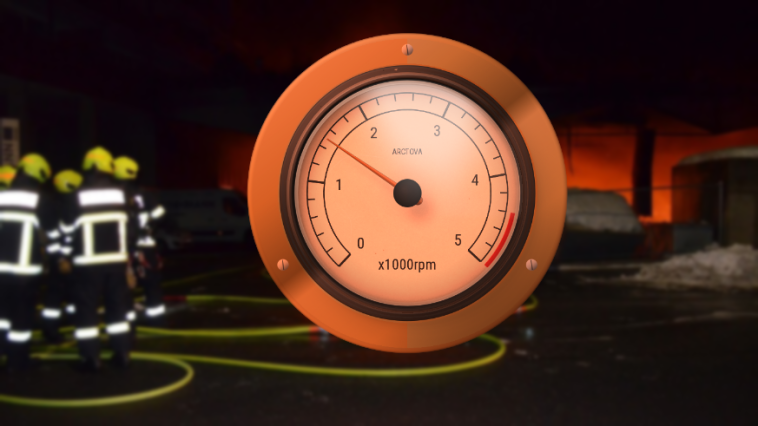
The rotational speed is rpm 1500
